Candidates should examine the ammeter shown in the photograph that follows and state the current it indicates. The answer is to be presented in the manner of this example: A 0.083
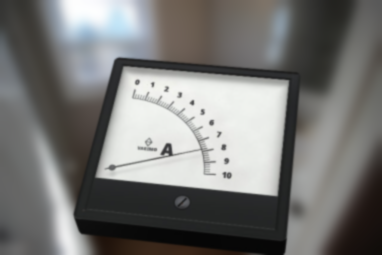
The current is A 8
